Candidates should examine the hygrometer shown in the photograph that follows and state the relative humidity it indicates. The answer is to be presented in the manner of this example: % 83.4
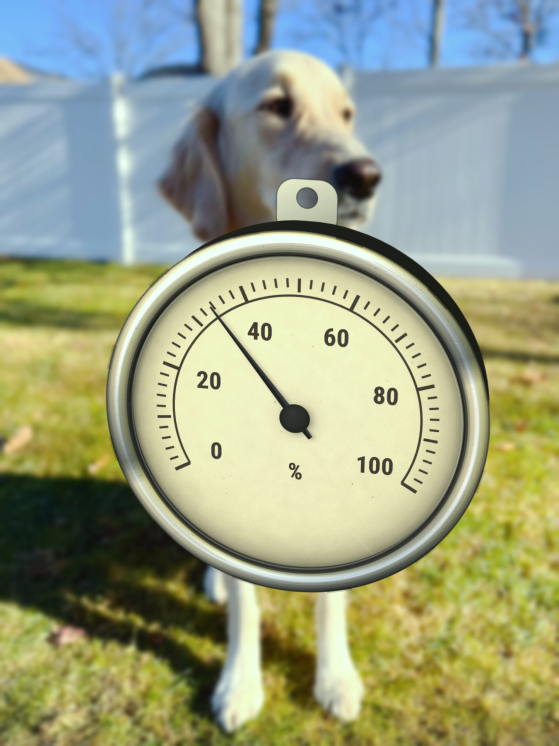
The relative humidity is % 34
